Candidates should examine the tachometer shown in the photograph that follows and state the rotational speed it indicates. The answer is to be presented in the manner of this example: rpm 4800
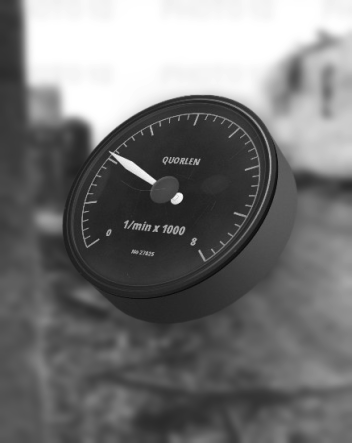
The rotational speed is rpm 2100
